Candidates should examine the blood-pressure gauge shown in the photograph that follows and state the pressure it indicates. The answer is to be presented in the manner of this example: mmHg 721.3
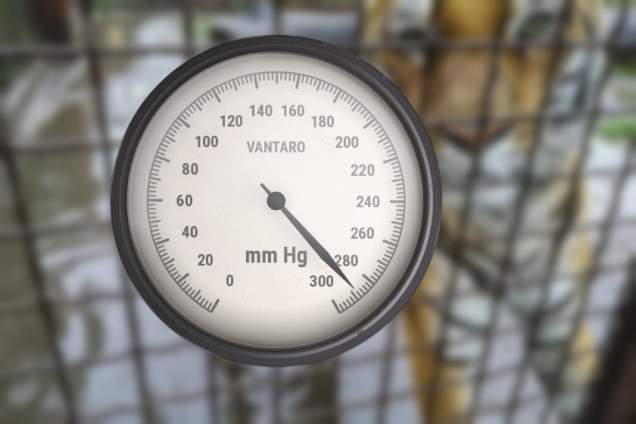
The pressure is mmHg 288
